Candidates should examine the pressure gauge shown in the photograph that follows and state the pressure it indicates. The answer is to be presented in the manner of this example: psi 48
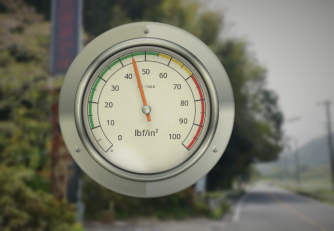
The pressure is psi 45
